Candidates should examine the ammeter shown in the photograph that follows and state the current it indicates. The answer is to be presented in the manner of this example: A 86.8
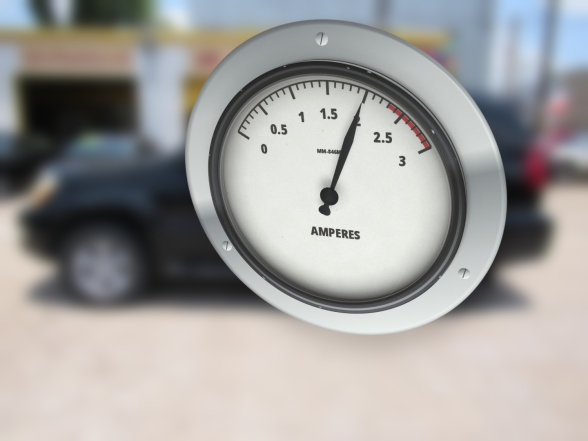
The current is A 2
